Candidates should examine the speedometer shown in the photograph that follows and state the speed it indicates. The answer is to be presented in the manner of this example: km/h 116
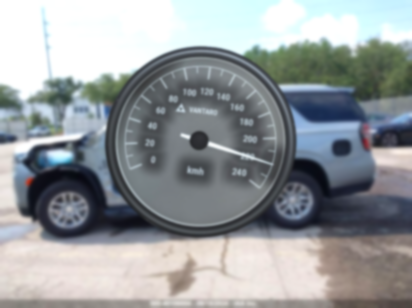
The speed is km/h 220
